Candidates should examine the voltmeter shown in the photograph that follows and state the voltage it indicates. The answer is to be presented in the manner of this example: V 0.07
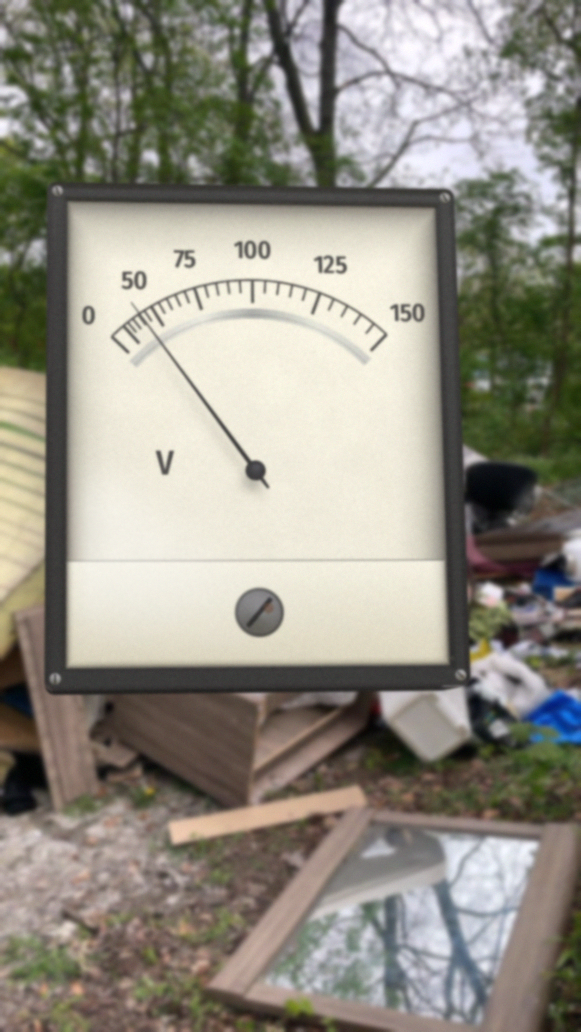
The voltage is V 40
